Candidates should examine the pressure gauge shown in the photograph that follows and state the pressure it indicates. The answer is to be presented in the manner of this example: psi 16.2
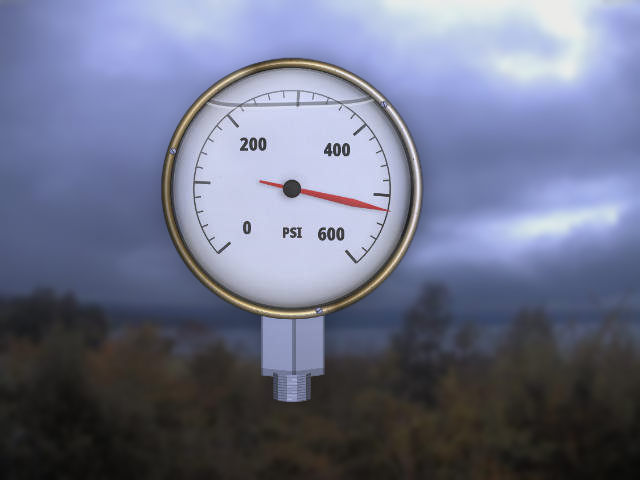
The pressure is psi 520
